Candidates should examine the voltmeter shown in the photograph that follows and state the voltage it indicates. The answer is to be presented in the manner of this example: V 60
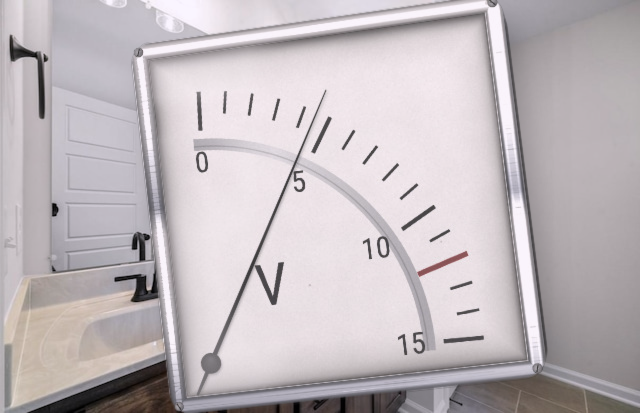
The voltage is V 4.5
